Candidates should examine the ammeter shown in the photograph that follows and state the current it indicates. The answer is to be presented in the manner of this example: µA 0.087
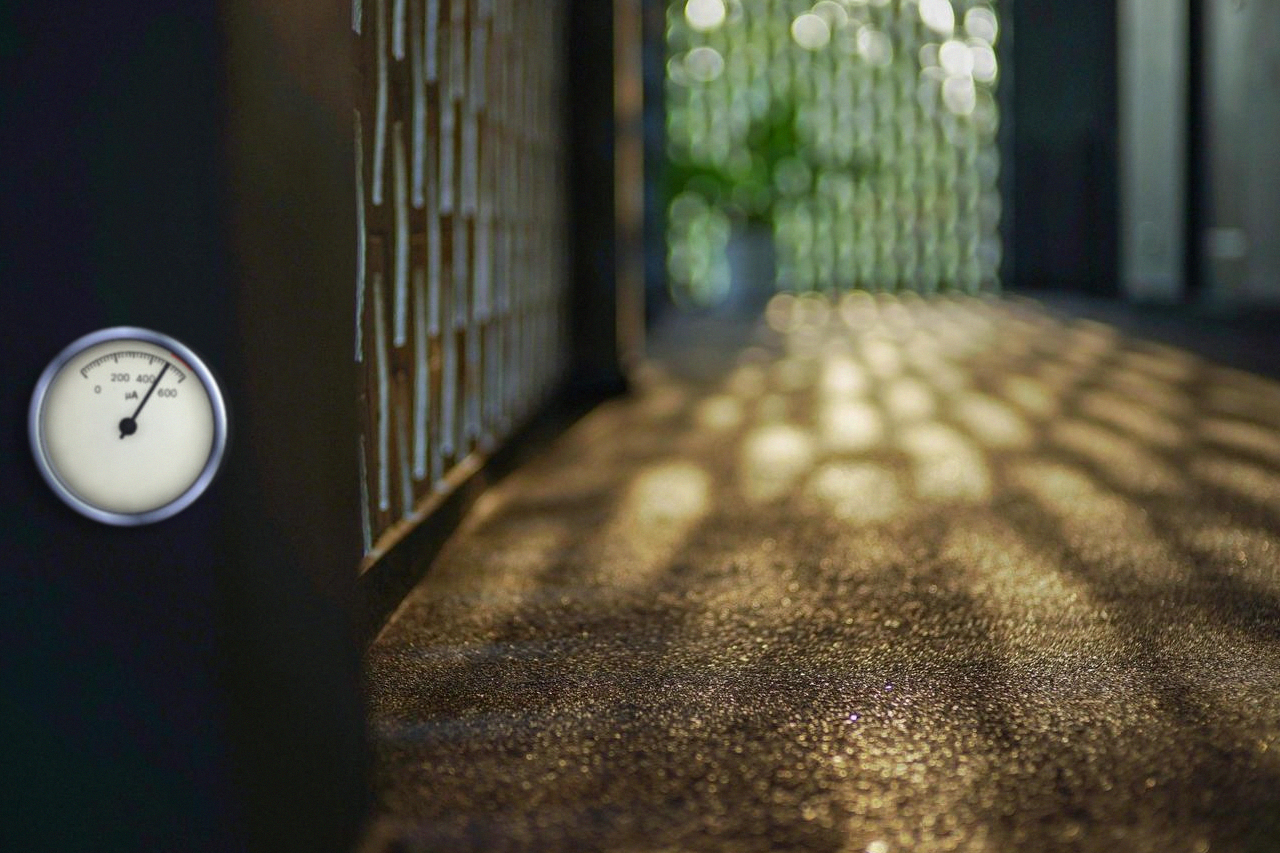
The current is µA 500
